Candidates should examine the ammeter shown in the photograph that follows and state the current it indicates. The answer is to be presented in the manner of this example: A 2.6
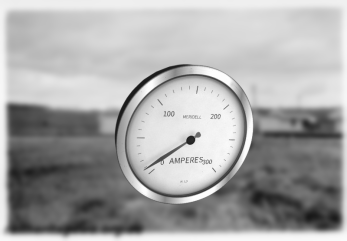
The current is A 10
